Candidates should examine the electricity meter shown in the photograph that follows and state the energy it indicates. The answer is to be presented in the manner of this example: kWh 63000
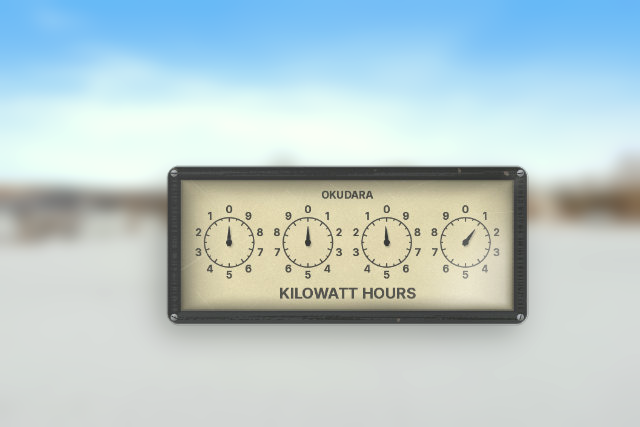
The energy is kWh 1
